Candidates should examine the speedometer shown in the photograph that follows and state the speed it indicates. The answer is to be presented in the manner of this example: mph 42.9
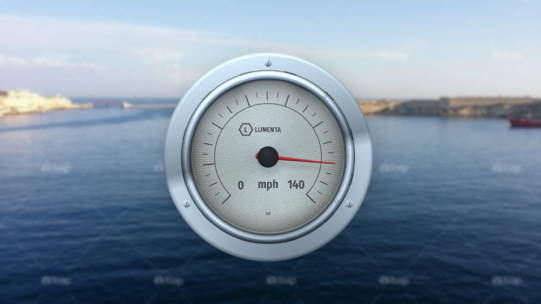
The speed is mph 120
